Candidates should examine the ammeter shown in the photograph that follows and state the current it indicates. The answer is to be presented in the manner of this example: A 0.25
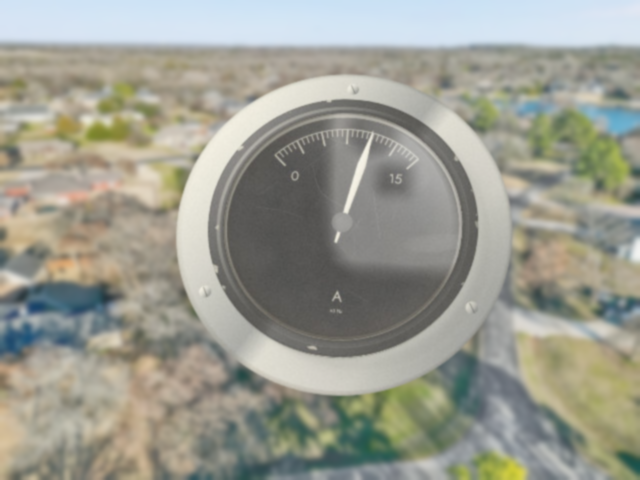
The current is A 10
